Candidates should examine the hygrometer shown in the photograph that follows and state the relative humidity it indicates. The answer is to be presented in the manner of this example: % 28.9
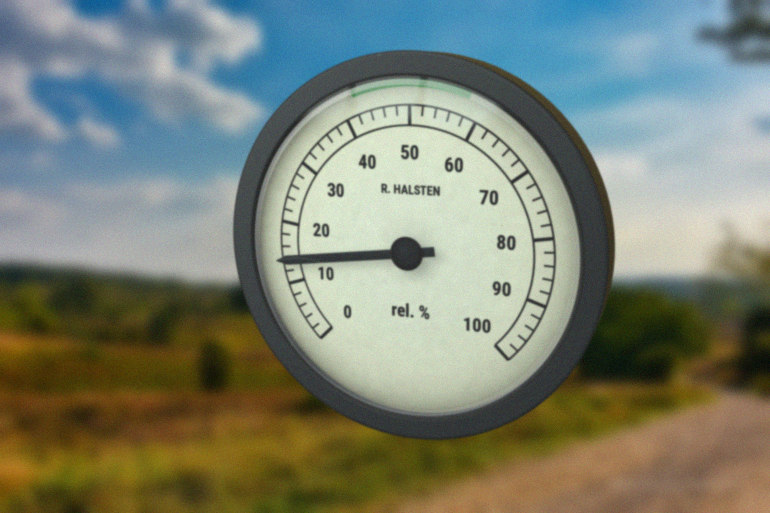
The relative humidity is % 14
